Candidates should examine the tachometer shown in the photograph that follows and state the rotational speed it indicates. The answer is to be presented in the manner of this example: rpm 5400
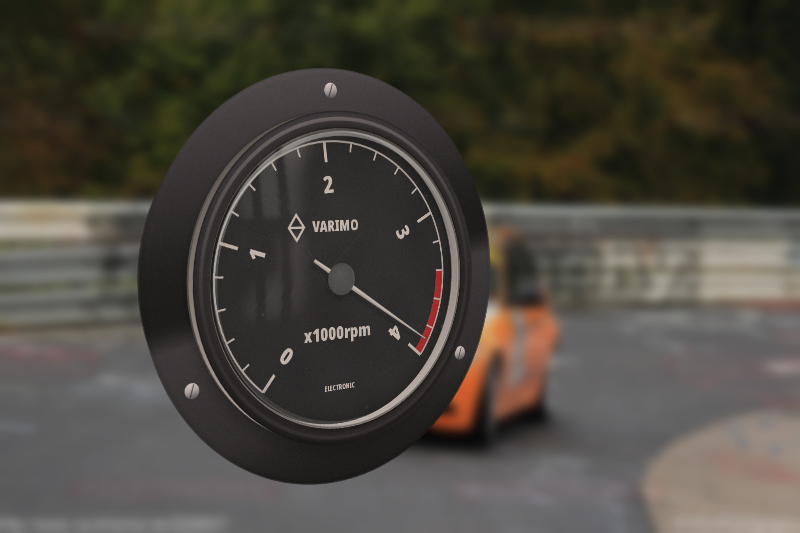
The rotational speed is rpm 3900
